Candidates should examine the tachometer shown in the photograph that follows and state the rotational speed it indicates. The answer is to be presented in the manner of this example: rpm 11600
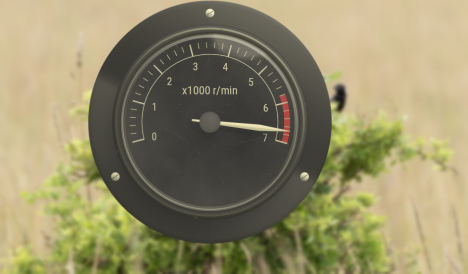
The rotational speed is rpm 6700
